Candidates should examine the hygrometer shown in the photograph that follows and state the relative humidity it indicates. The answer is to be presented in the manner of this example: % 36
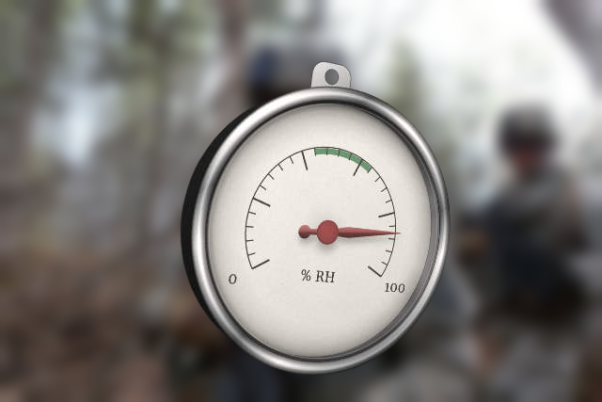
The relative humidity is % 86
